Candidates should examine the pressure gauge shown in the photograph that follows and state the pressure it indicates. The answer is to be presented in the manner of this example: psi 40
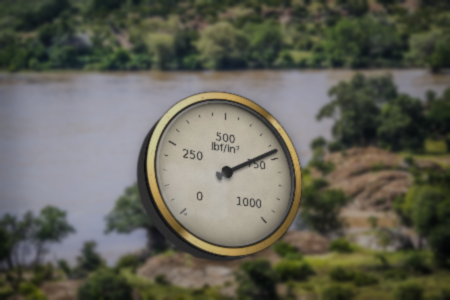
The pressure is psi 725
